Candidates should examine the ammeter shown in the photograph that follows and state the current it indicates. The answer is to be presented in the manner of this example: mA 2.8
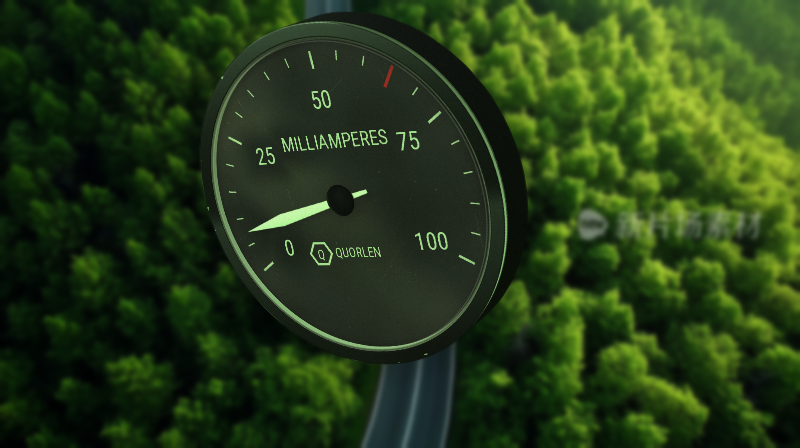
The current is mA 7.5
